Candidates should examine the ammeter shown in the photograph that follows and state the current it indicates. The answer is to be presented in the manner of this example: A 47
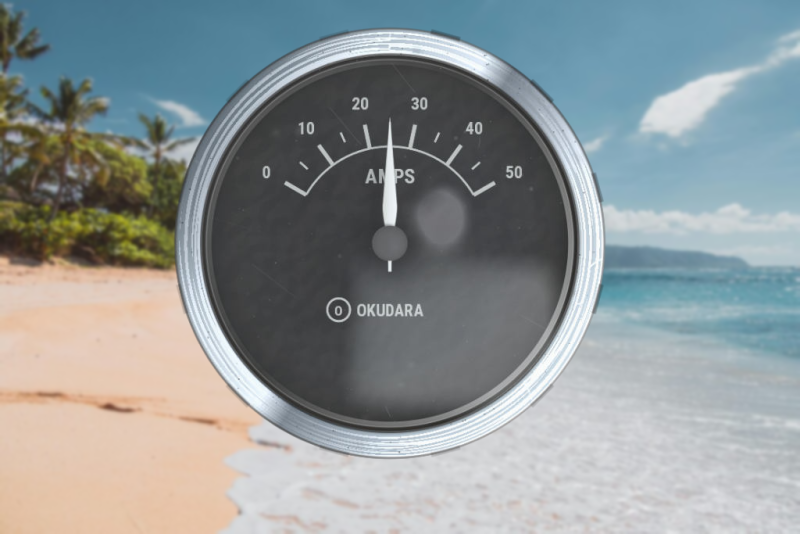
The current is A 25
